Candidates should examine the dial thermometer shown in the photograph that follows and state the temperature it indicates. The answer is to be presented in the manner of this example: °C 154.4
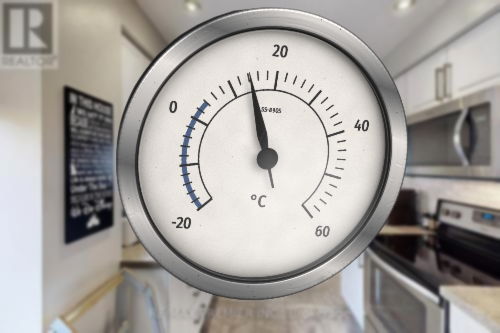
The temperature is °C 14
